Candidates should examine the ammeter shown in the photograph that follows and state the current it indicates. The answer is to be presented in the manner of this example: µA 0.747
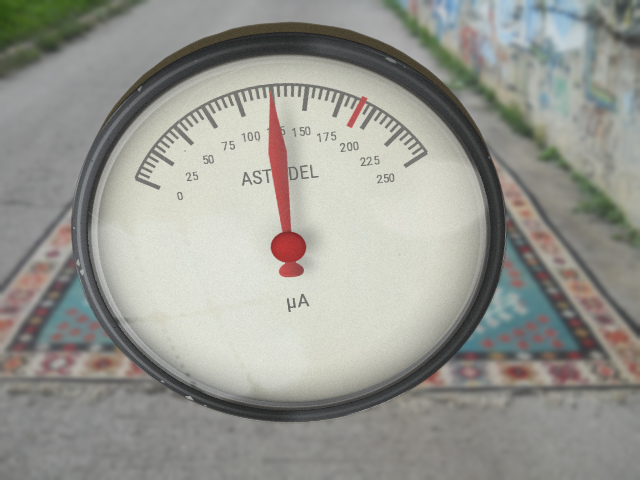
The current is µA 125
